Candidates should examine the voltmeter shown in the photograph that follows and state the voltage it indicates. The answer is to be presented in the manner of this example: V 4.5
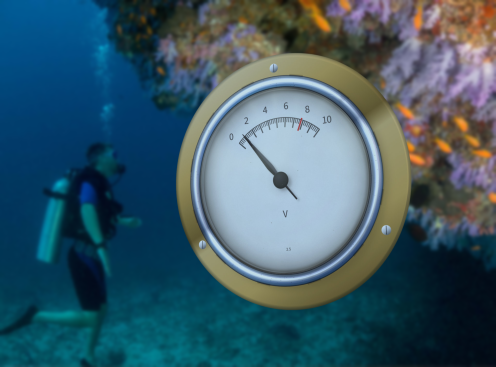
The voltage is V 1
